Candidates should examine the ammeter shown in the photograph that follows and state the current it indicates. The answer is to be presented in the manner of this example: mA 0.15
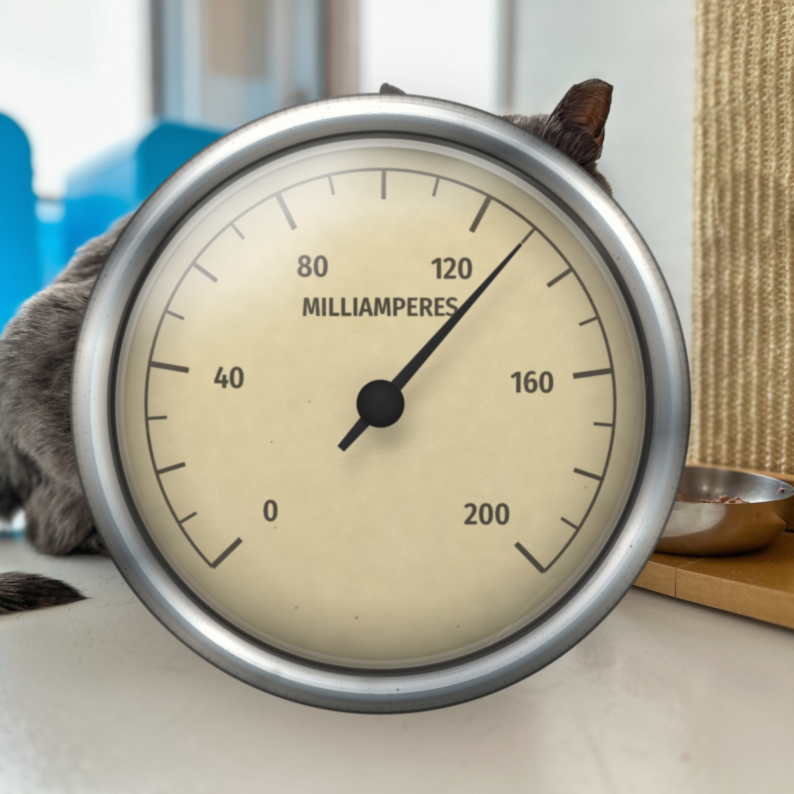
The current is mA 130
